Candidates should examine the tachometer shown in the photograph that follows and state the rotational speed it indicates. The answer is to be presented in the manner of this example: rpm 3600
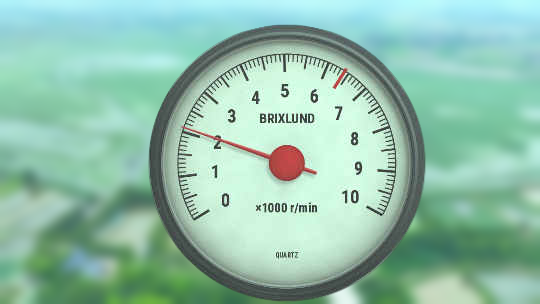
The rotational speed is rpm 2100
